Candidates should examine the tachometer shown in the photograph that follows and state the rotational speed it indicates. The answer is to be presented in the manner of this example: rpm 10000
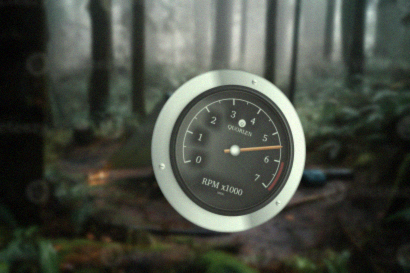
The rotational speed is rpm 5500
